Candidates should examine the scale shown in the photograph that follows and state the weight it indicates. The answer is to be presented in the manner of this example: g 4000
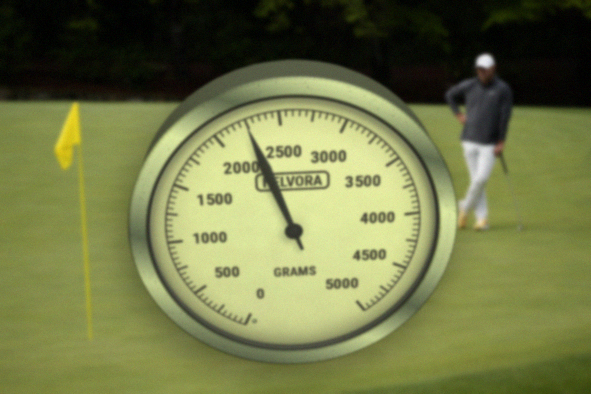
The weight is g 2250
